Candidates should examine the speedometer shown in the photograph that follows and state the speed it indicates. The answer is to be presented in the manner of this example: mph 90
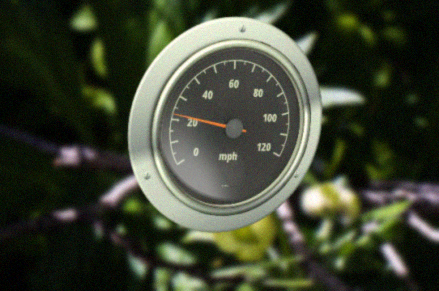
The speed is mph 22.5
